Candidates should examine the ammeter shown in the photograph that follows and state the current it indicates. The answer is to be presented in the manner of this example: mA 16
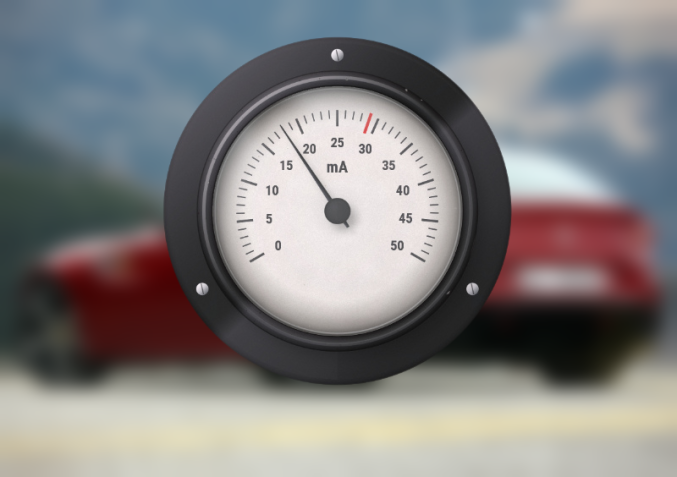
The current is mA 18
